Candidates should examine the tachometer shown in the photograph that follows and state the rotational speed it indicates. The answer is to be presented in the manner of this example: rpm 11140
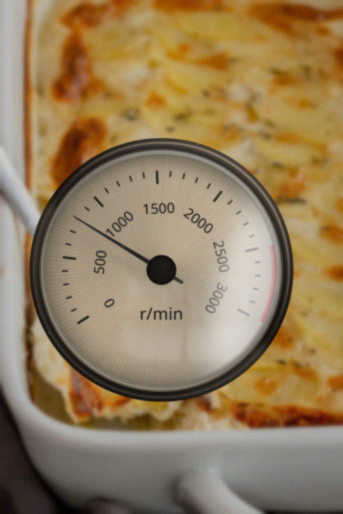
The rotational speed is rpm 800
